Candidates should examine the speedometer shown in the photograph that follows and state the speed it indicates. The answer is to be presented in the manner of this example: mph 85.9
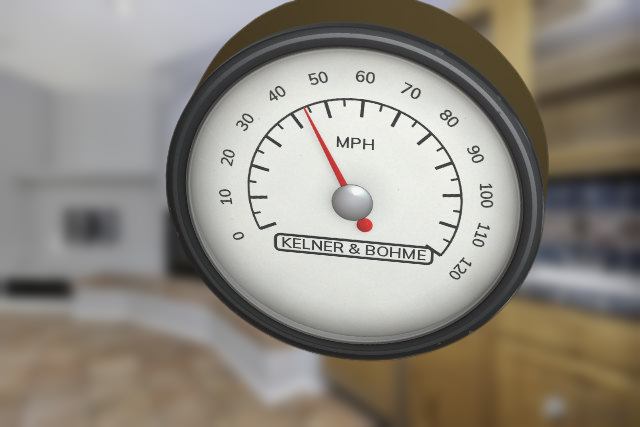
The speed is mph 45
